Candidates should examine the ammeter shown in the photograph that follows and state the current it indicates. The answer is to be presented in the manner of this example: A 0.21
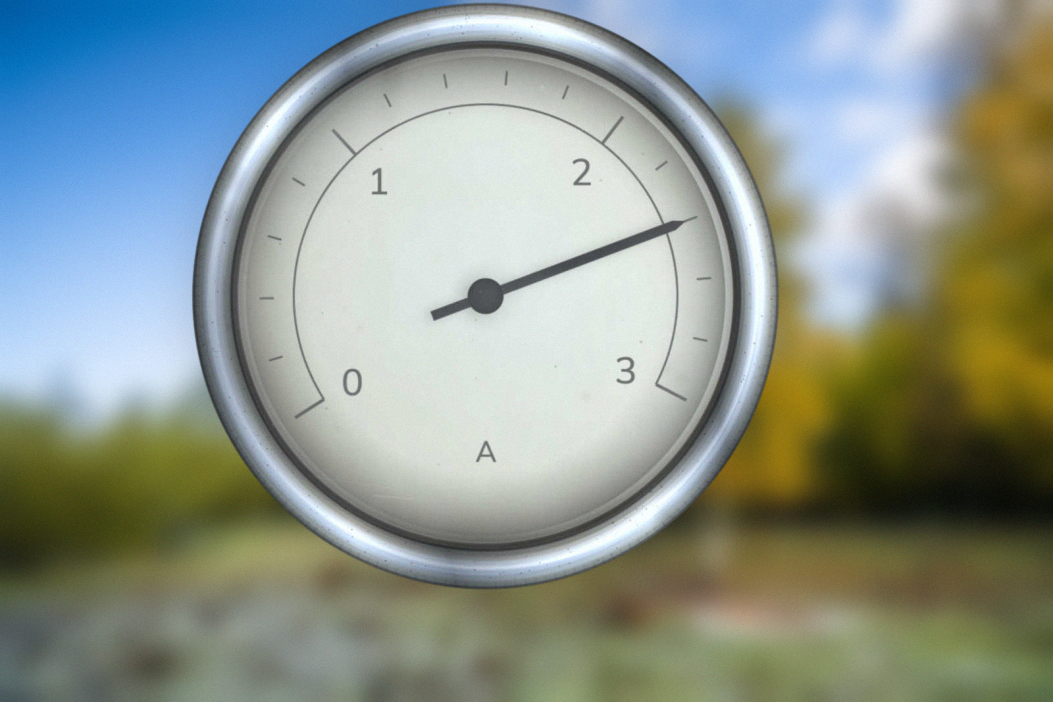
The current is A 2.4
